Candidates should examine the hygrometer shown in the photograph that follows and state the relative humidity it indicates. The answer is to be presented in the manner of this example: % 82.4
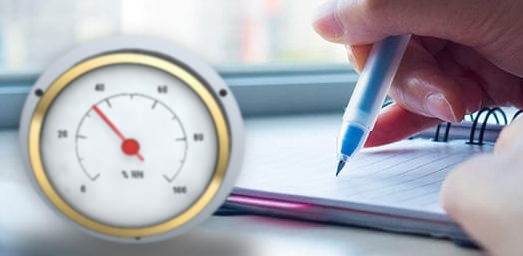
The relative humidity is % 35
